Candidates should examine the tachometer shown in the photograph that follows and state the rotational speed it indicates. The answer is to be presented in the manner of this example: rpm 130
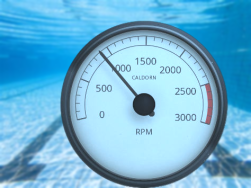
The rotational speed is rpm 900
